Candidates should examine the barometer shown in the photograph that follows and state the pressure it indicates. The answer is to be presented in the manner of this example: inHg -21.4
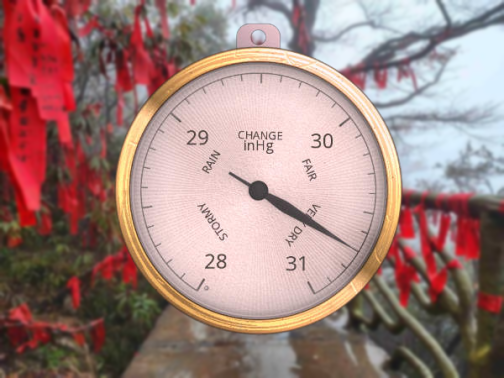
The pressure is inHg 30.7
